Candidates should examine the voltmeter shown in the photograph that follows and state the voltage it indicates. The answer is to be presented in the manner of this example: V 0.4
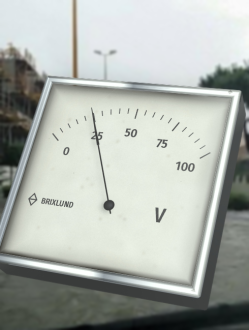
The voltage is V 25
